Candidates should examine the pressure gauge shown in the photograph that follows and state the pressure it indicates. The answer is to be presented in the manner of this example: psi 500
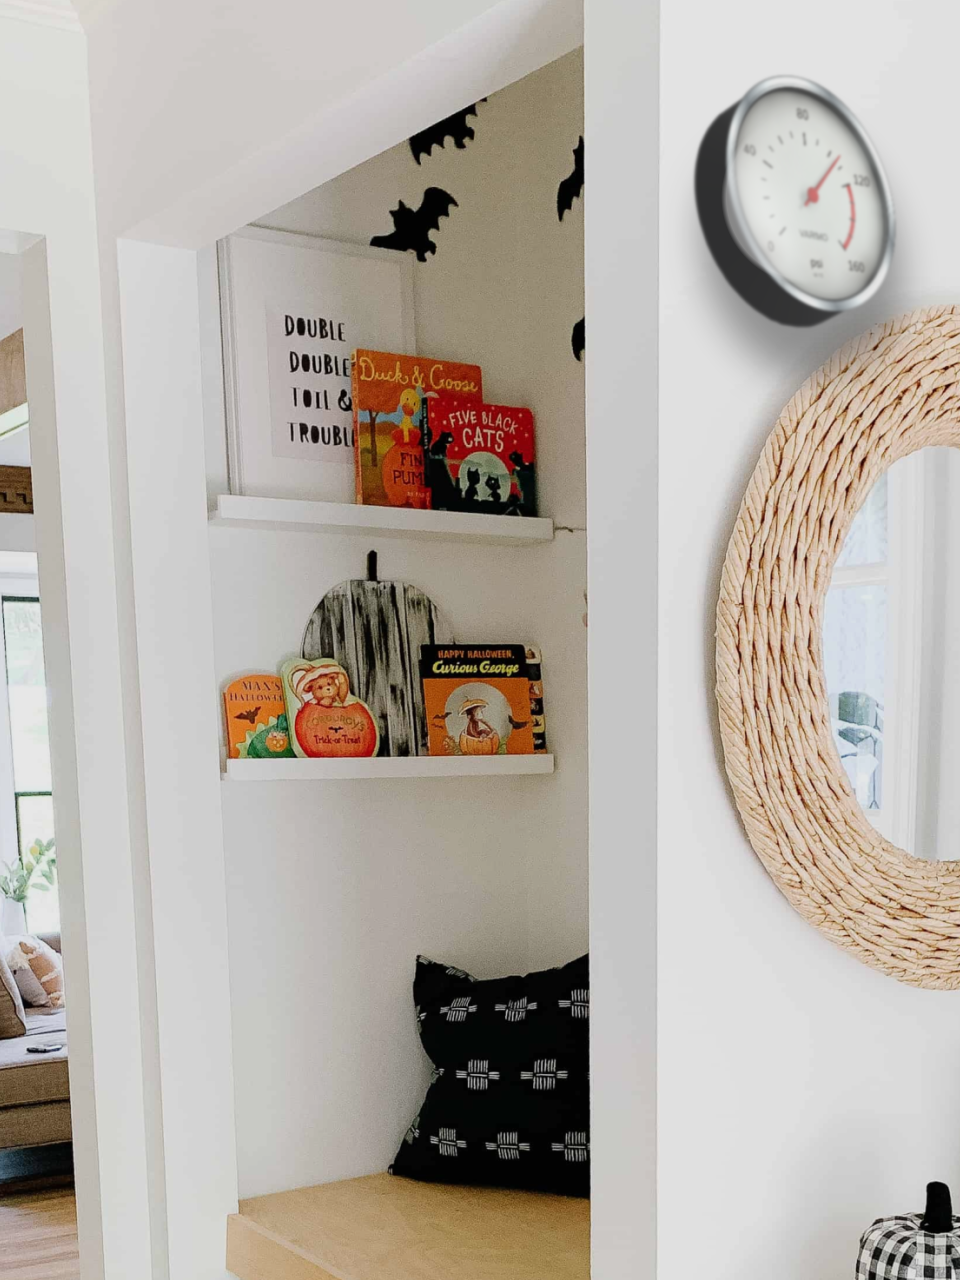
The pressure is psi 105
